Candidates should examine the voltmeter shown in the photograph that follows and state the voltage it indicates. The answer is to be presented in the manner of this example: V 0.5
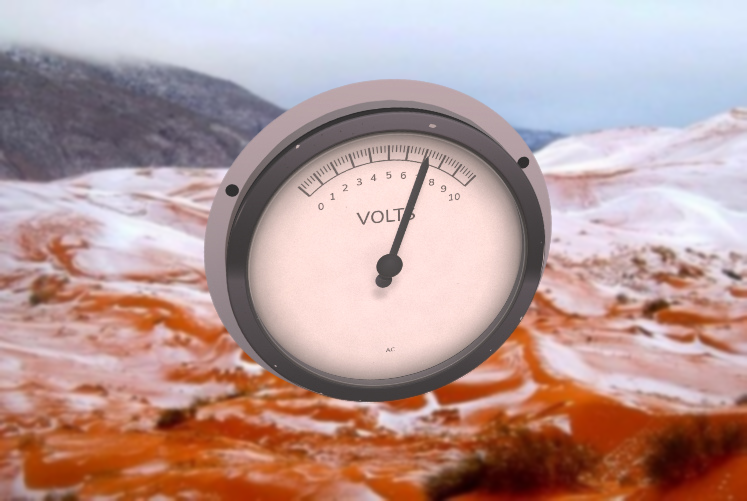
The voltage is V 7
